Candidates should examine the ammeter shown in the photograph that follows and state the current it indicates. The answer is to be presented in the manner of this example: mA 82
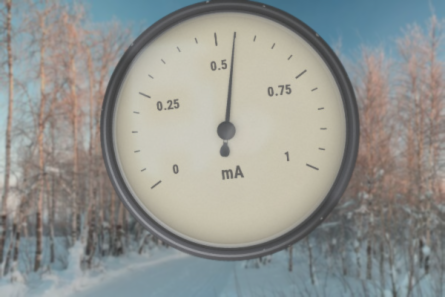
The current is mA 0.55
